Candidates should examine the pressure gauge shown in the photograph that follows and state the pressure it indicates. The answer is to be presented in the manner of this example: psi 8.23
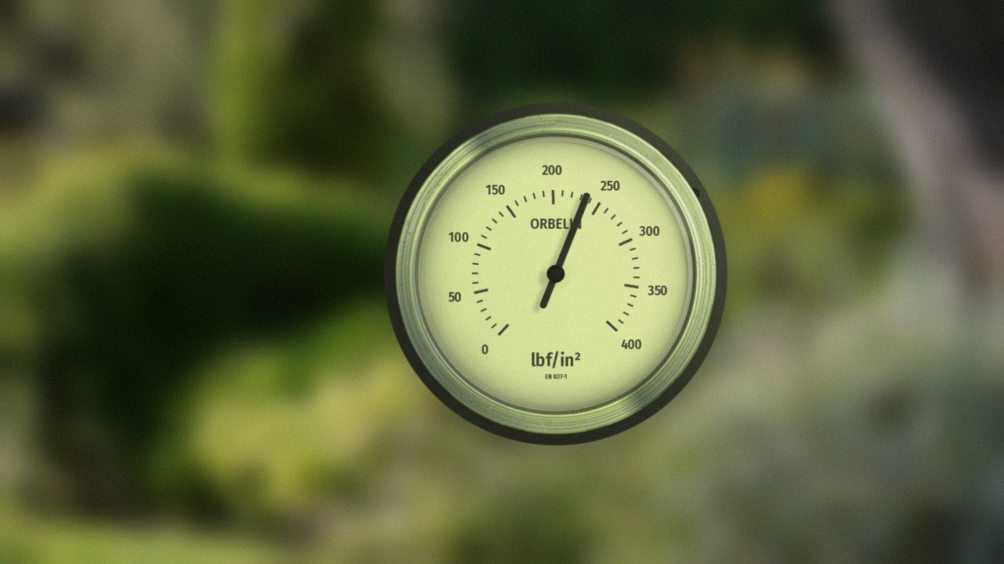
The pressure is psi 235
